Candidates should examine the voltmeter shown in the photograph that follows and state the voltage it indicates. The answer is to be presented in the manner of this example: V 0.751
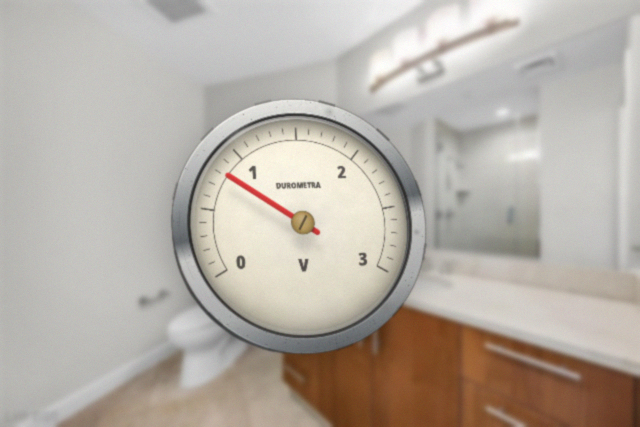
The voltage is V 0.8
